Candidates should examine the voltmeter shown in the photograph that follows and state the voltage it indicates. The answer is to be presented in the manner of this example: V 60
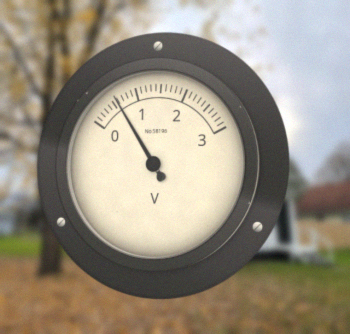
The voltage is V 0.6
